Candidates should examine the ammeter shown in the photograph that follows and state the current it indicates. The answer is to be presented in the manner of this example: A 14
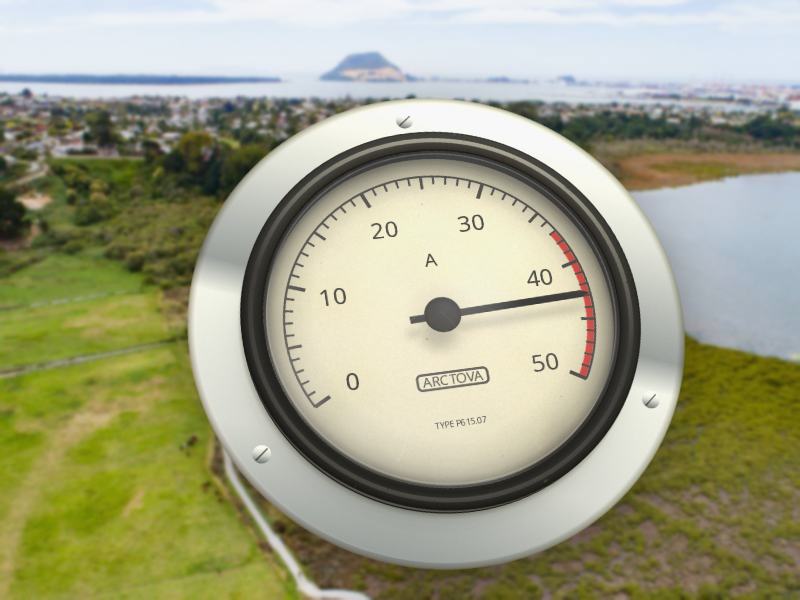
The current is A 43
